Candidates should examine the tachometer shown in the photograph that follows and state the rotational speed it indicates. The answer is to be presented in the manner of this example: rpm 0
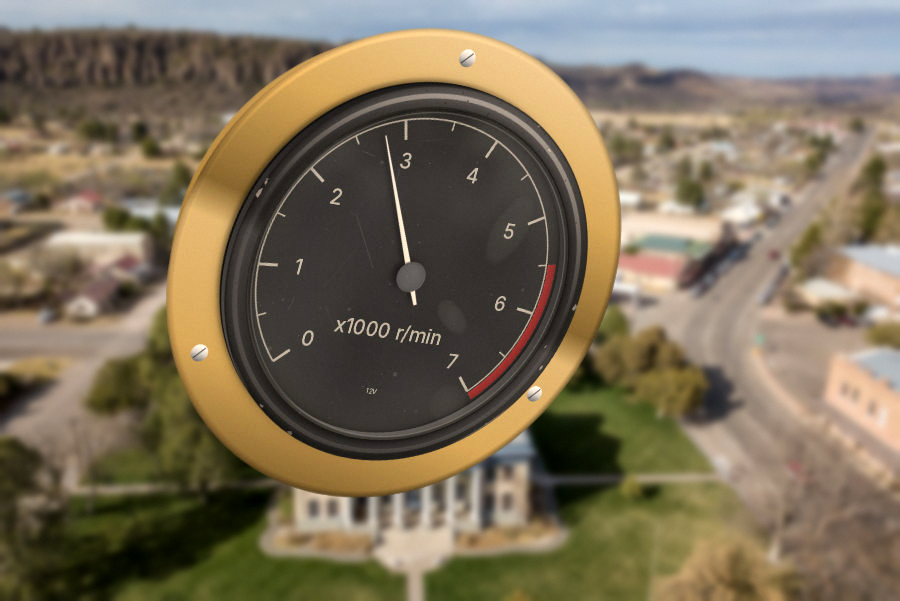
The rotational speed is rpm 2750
